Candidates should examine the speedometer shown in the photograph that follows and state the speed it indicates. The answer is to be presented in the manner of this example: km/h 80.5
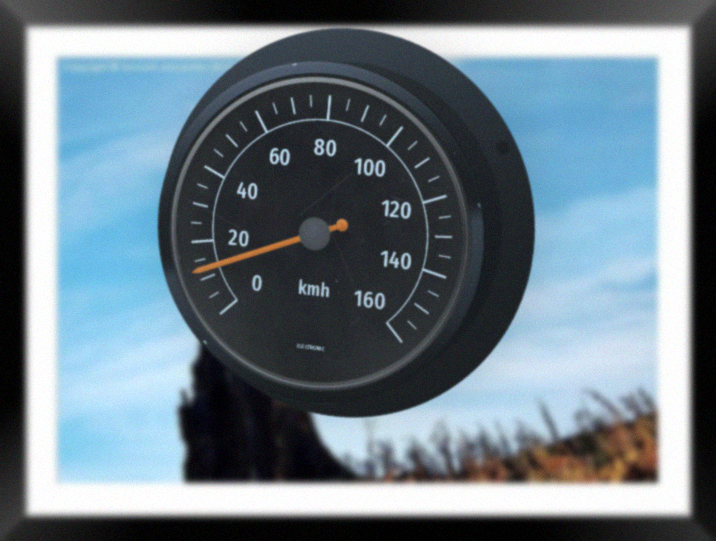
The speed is km/h 12.5
